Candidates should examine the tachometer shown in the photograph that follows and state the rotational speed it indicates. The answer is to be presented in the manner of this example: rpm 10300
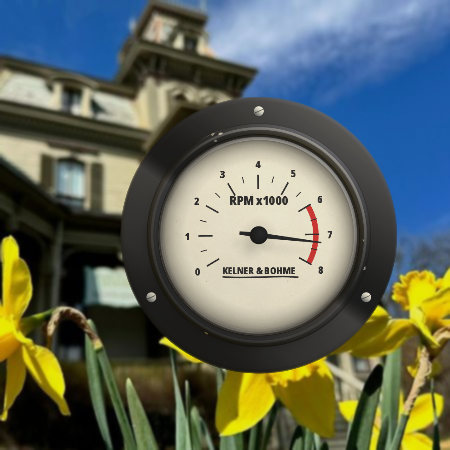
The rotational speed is rpm 7250
